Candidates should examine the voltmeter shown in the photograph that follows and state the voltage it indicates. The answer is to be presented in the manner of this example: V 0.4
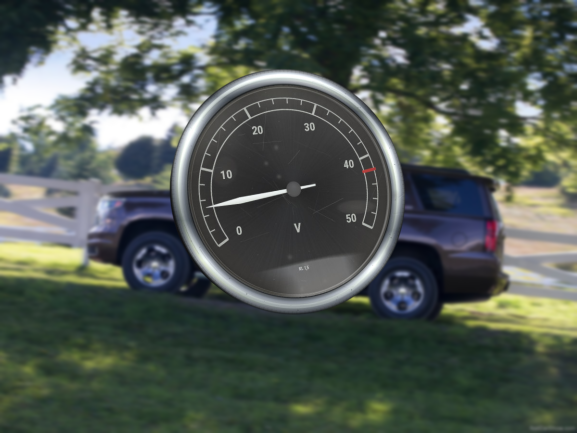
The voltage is V 5
